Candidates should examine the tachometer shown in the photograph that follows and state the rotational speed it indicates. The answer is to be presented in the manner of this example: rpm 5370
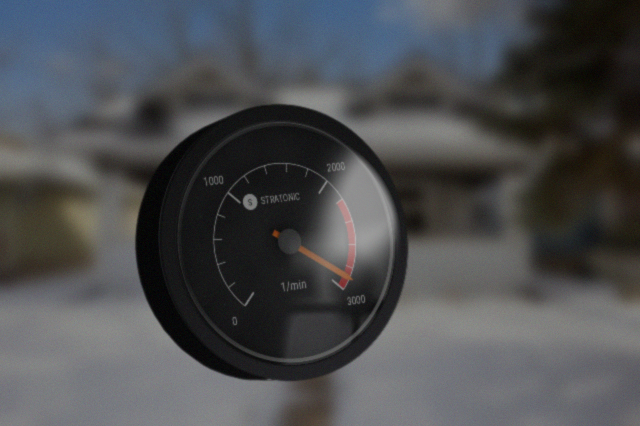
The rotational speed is rpm 2900
